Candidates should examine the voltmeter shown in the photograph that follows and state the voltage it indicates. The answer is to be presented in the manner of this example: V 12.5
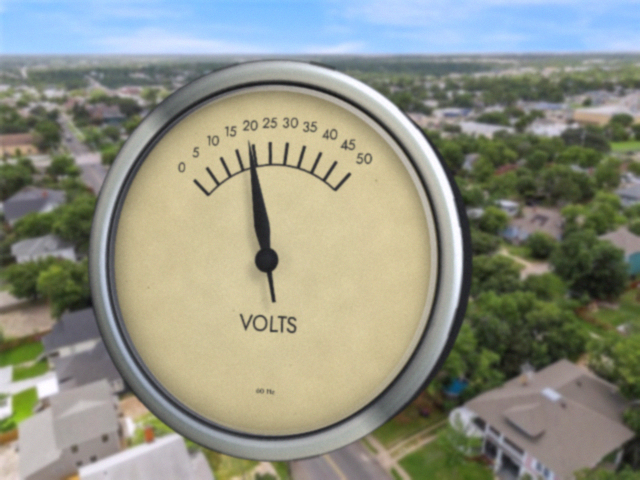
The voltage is V 20
